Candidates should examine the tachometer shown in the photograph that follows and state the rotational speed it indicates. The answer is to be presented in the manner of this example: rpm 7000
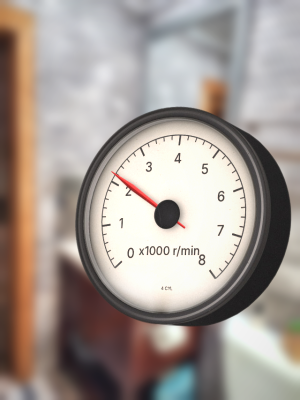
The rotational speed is rpm 2200
